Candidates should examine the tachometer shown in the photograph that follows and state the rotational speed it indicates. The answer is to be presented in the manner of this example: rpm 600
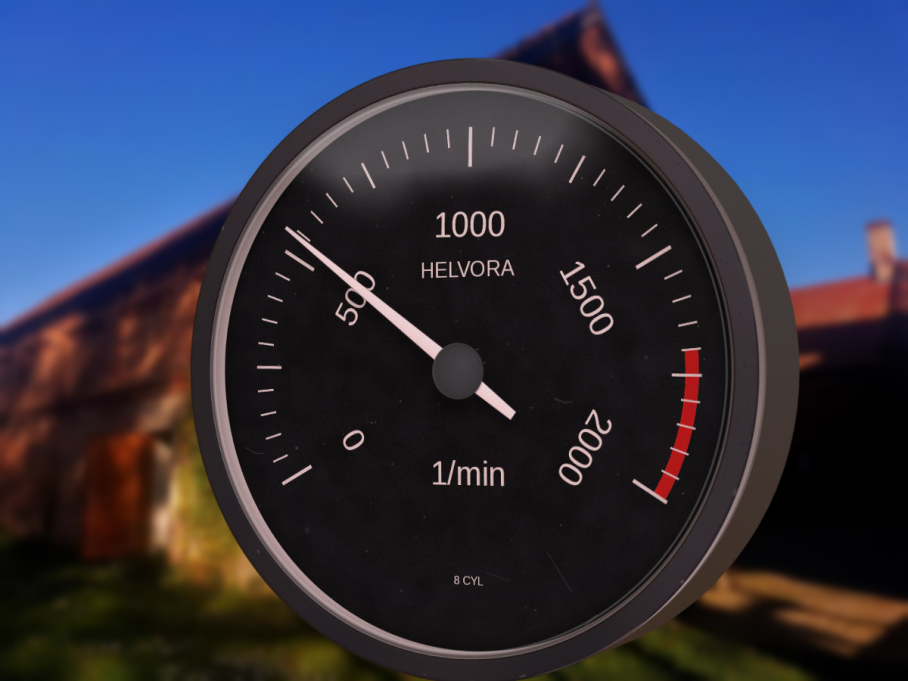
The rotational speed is rpm 550
